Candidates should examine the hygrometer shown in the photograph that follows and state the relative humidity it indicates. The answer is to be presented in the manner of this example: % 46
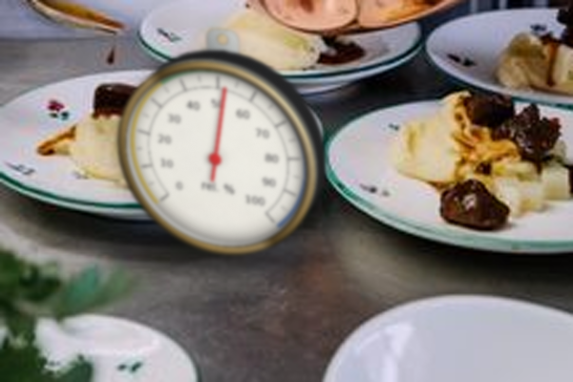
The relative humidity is % 52.5
